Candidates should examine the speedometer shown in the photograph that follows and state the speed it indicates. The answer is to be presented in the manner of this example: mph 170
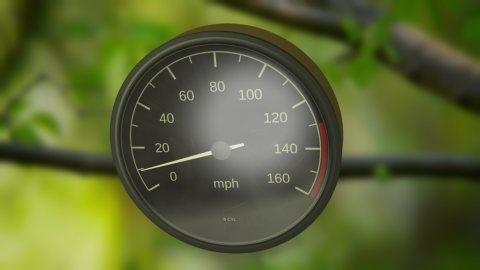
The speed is mph 10
